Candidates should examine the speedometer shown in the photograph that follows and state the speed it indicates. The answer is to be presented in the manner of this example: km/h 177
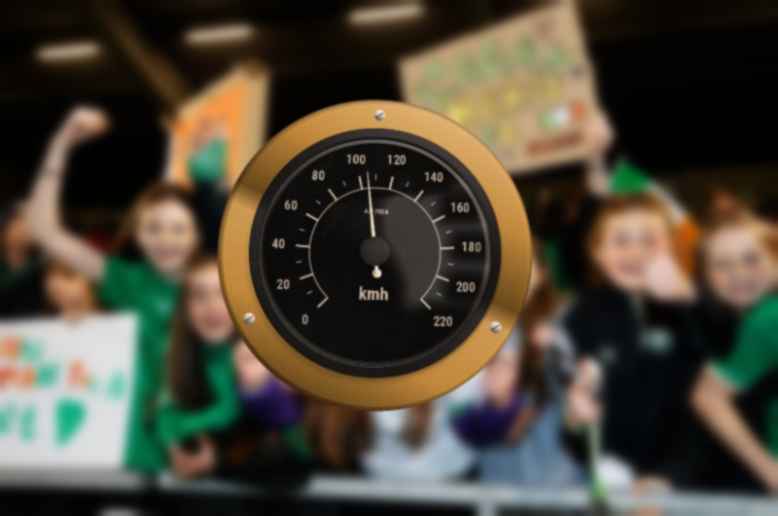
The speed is km/h 105
